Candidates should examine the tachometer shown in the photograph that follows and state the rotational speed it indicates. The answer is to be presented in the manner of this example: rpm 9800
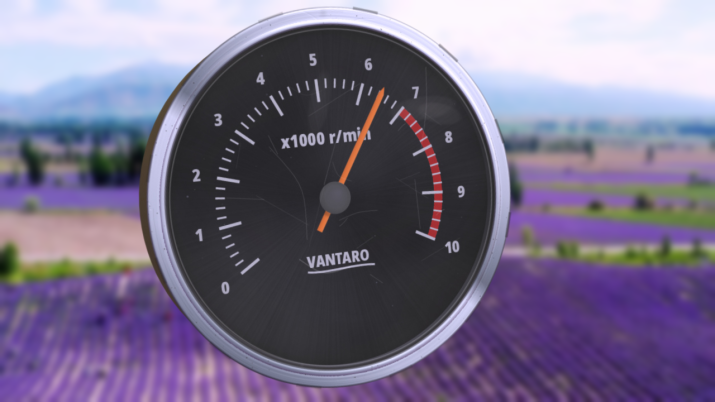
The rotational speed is rpm 6400
